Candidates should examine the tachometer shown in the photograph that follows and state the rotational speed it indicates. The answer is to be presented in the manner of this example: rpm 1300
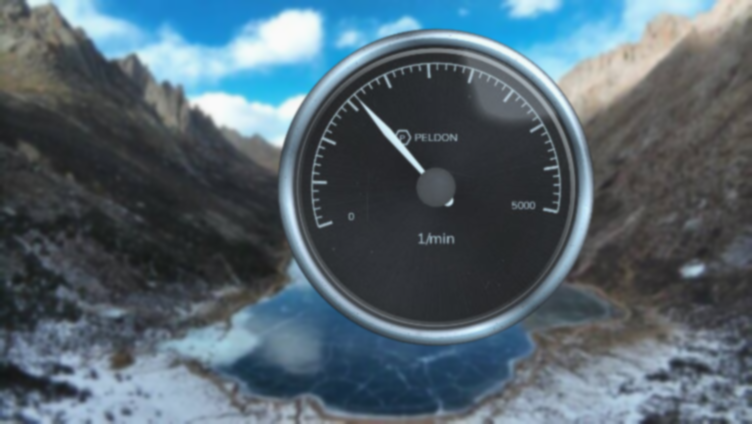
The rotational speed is rpm 1600
